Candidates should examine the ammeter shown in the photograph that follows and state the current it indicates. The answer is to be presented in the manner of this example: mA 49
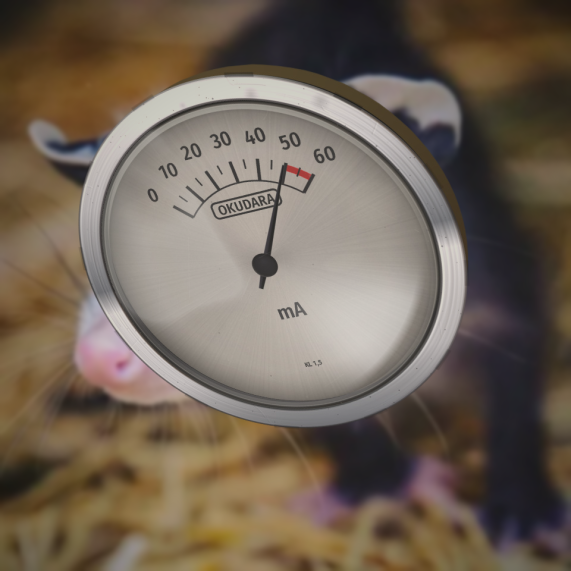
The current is mA 50
